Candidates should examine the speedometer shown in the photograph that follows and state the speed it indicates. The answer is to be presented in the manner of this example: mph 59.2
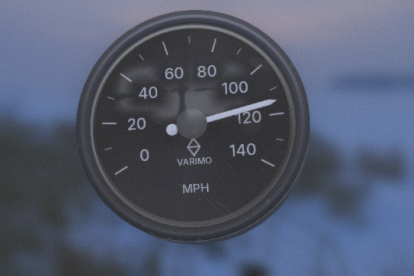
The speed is mph 115
